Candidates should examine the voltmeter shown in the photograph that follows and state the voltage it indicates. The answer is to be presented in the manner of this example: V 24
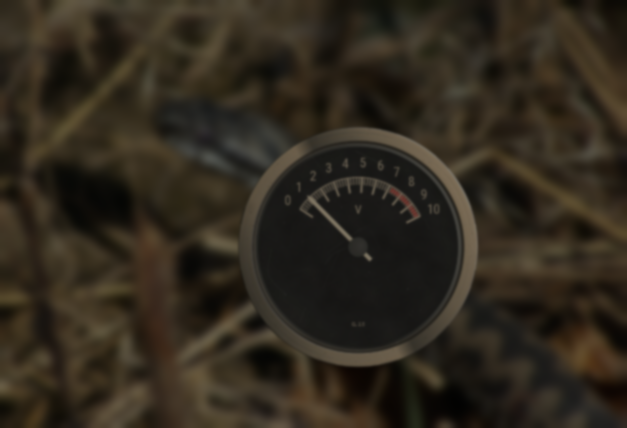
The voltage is V 1
